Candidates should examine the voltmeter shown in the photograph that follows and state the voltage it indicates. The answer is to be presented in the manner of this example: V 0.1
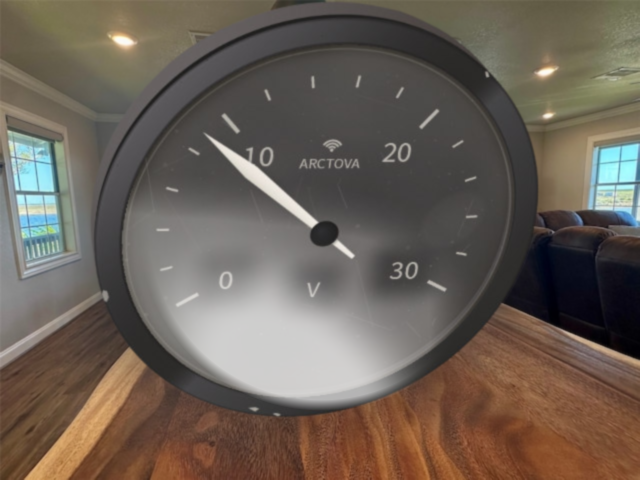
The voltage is V 9
